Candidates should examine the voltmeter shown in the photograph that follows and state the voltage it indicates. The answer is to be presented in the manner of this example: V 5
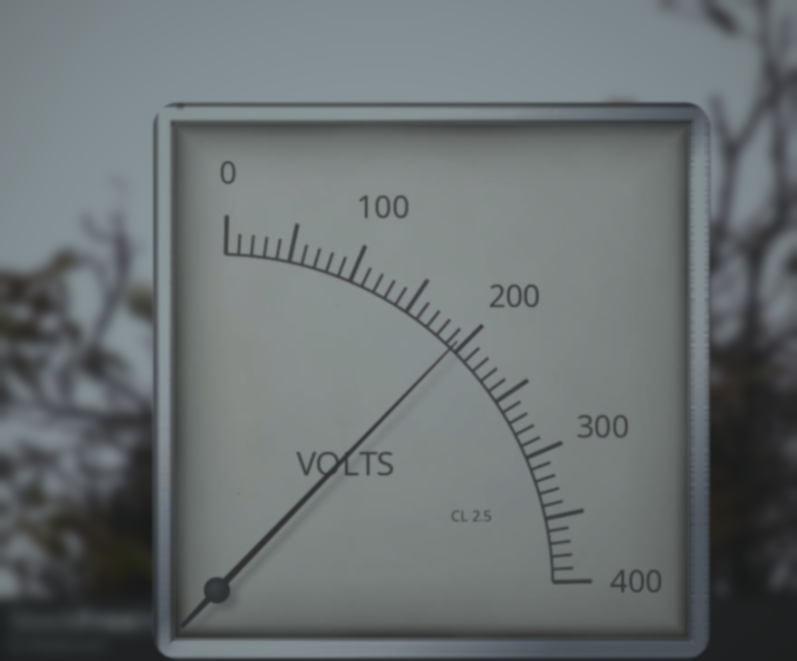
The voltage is V 195
